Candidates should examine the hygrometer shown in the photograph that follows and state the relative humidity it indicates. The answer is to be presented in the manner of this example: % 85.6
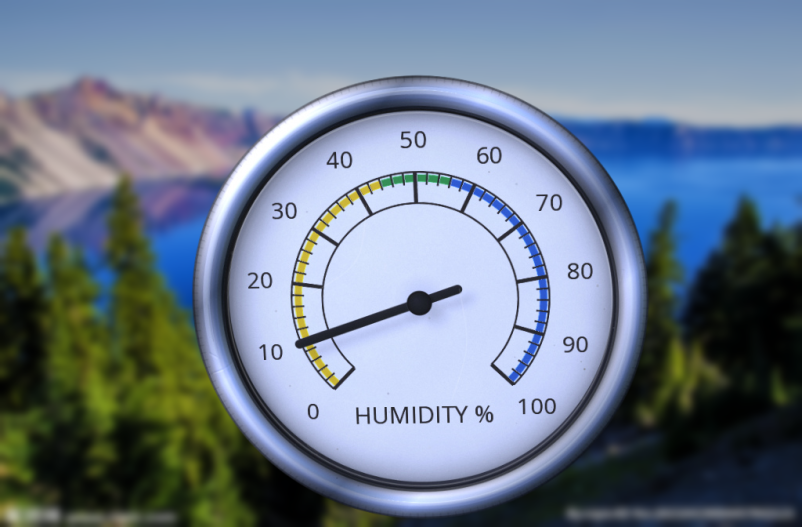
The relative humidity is % 10
